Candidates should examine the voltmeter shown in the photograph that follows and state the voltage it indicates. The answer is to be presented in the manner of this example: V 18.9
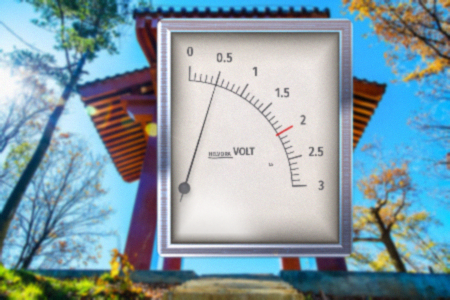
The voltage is V 0.5
